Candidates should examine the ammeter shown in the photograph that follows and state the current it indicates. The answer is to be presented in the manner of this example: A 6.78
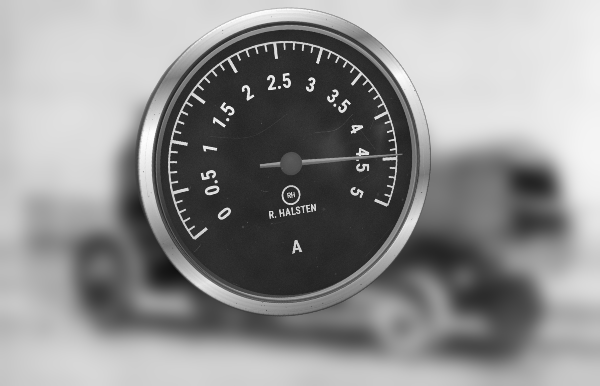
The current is A 4.45
